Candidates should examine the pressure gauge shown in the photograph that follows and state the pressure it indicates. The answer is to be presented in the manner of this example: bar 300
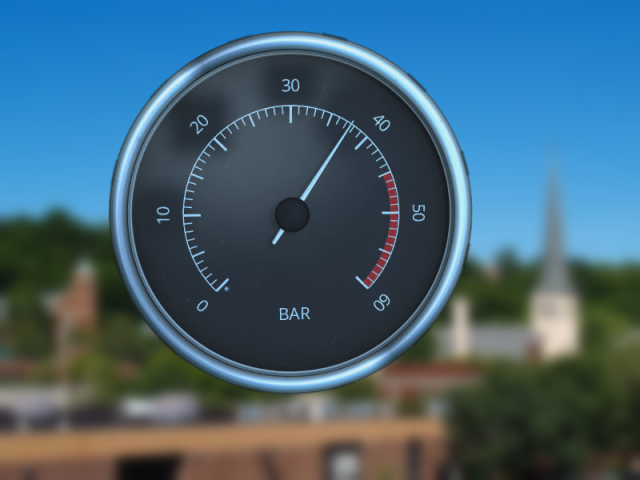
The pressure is bar 37.5
